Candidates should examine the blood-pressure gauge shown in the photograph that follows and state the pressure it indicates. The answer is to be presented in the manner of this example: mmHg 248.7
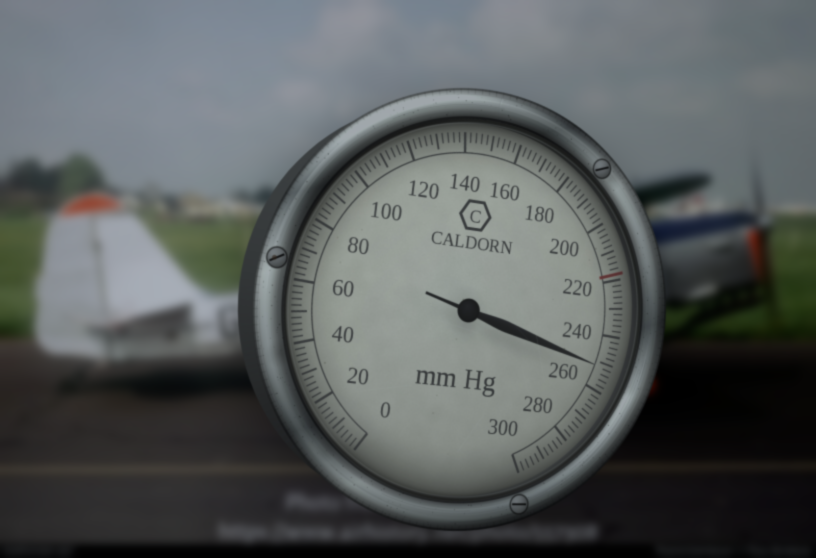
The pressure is mmHg 252
